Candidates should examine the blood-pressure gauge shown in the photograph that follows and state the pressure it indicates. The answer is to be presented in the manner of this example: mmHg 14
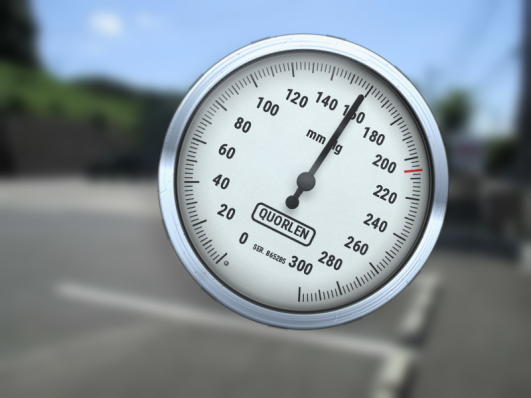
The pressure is mmHg 158
